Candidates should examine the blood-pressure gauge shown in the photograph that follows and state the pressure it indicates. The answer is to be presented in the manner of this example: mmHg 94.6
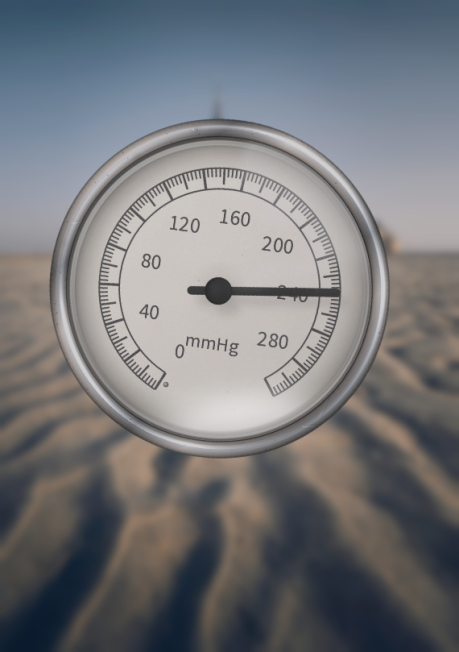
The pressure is mmHg 238
